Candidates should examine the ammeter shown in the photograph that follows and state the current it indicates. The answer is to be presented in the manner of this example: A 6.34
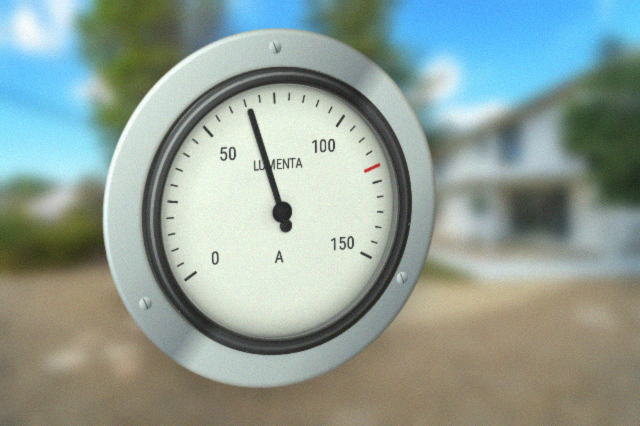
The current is A 65
